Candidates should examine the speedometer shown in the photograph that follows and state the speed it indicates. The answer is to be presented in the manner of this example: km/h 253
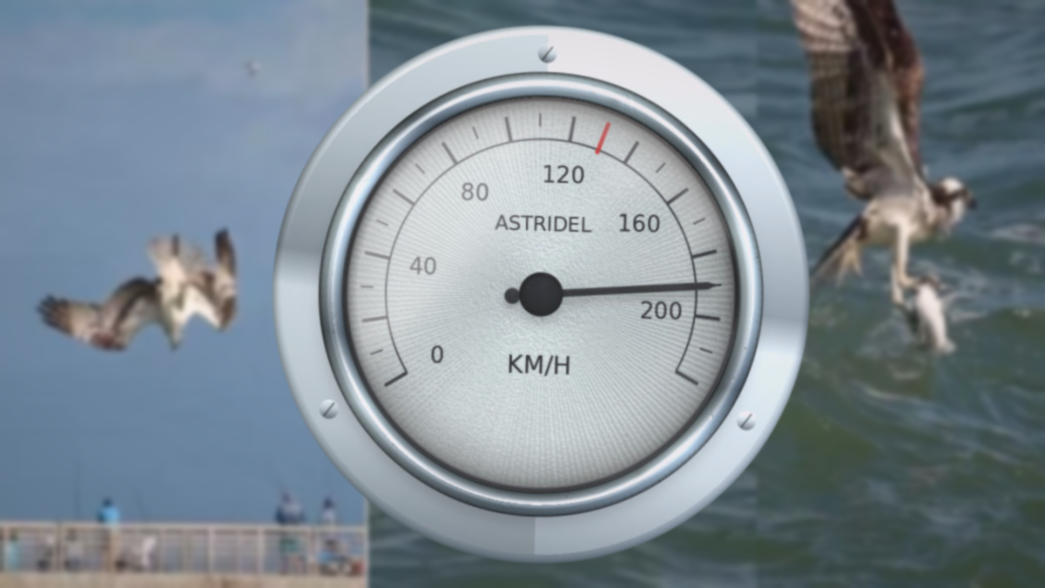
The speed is km/h 190
